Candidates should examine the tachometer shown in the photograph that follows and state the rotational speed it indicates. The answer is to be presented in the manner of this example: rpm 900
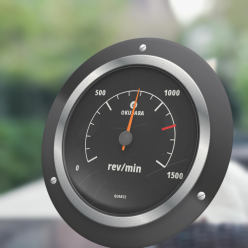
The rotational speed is rpm 800
